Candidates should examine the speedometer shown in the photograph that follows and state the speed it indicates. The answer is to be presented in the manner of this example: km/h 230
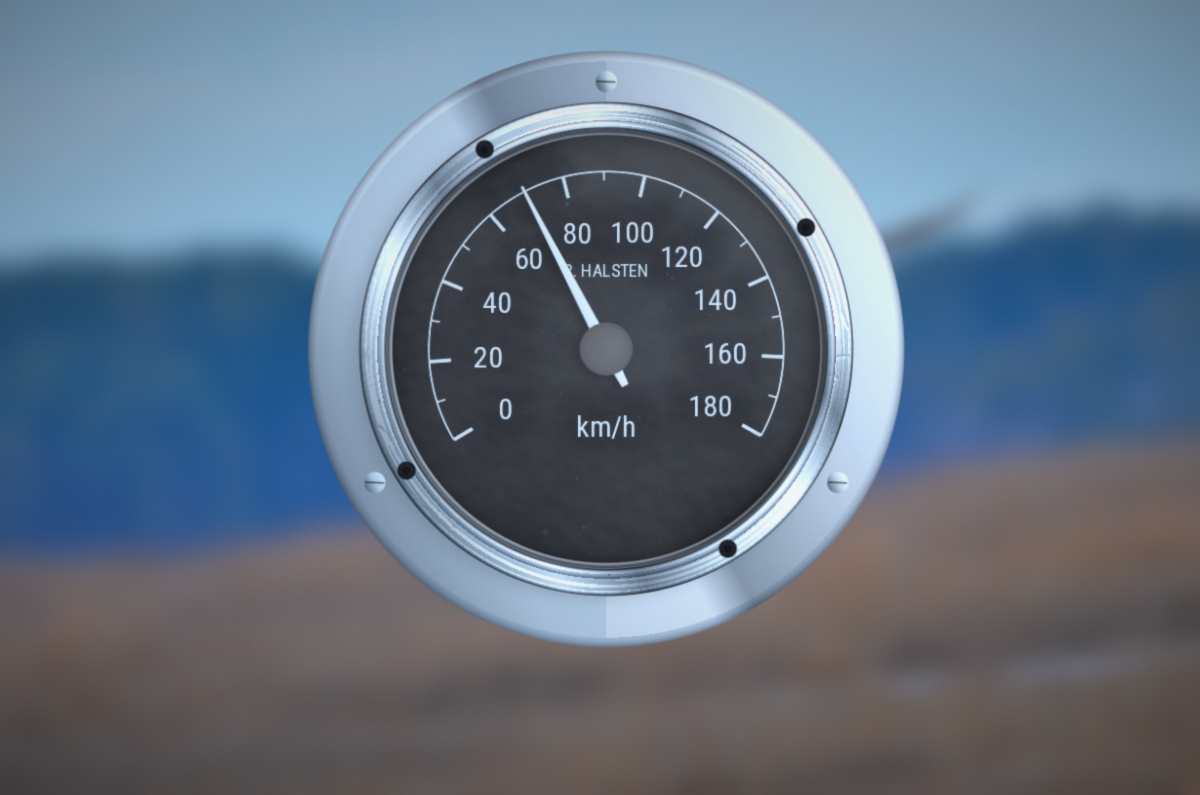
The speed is km/h 70
